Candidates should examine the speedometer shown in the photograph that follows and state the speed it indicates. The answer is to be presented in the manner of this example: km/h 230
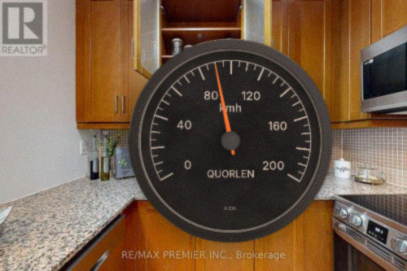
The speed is km/h 90
